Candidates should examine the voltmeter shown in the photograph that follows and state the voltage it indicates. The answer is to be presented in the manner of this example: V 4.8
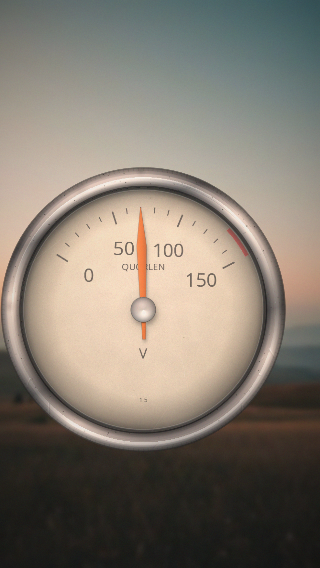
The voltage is V 70
